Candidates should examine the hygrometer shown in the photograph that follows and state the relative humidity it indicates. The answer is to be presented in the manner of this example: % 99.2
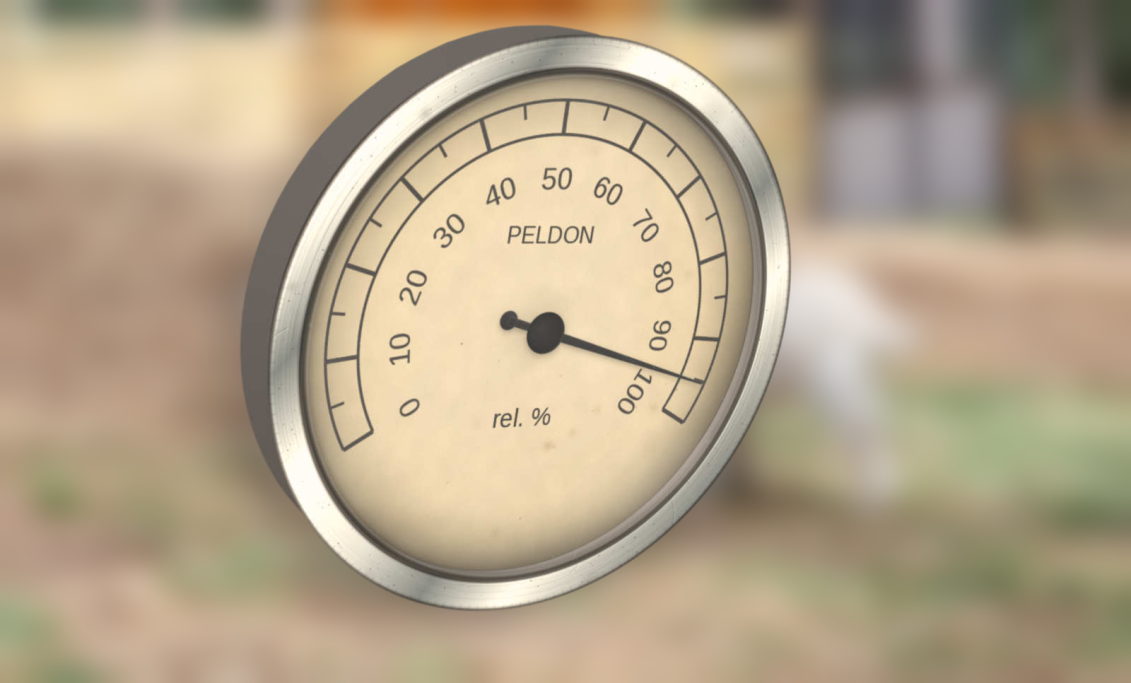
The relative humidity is % 95
